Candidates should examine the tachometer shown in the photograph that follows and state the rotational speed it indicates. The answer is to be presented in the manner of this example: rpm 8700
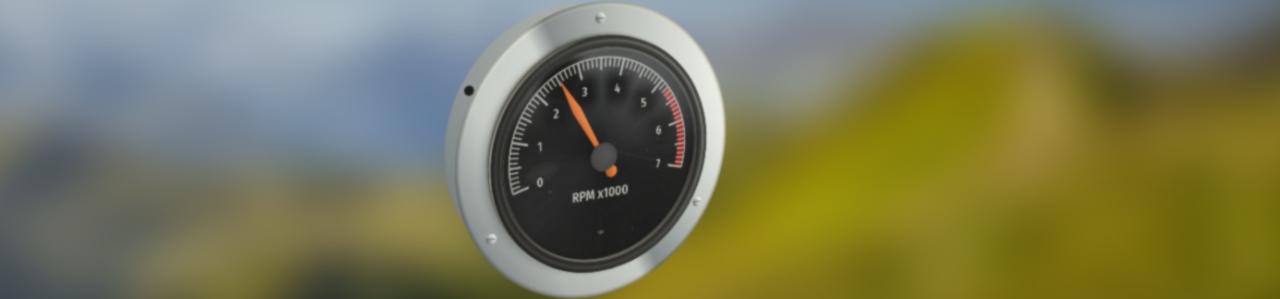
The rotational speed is rpm 2500
